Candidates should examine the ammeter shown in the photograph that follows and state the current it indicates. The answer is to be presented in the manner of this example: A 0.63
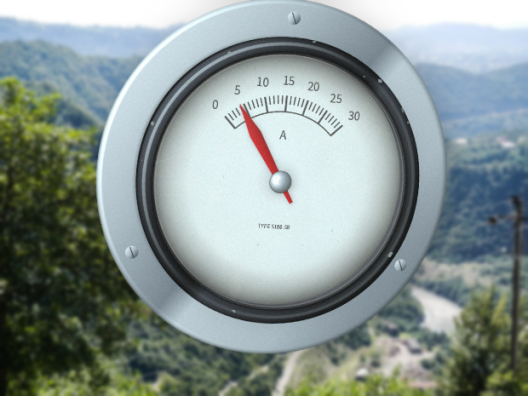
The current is A 4
